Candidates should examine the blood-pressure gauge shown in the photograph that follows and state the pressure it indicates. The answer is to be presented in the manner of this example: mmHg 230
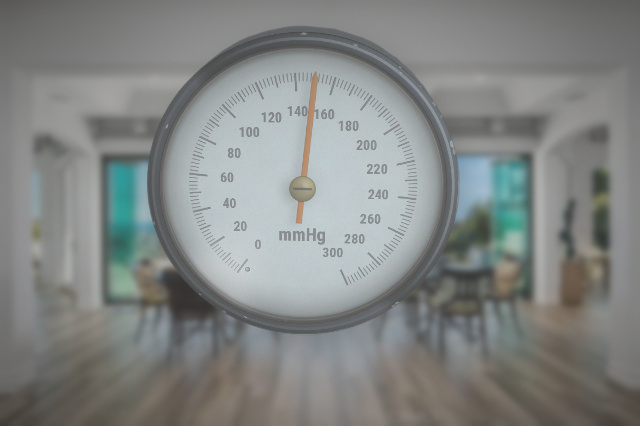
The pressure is mmHg 150
